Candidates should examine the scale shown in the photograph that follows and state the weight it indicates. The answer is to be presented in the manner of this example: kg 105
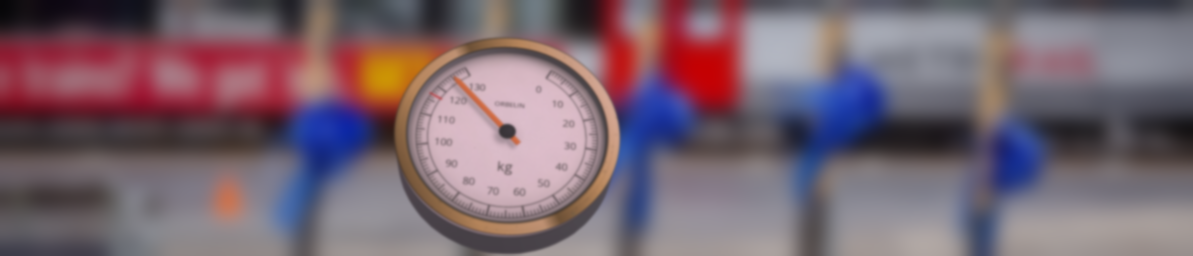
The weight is kg 125
